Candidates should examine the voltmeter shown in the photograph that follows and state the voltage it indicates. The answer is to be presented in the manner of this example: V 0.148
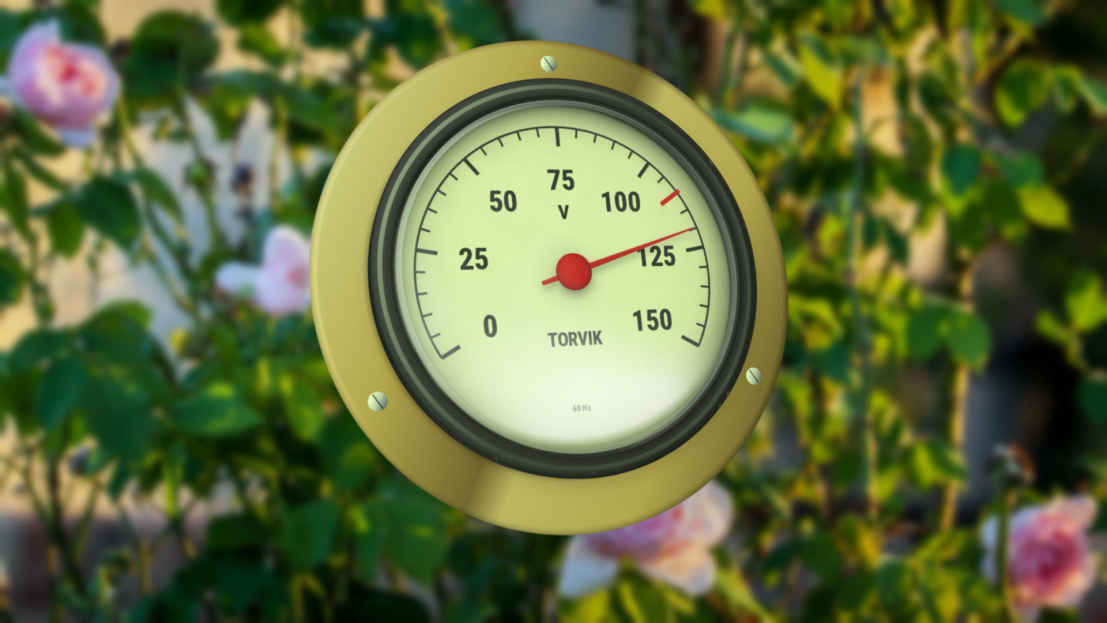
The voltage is V 120
